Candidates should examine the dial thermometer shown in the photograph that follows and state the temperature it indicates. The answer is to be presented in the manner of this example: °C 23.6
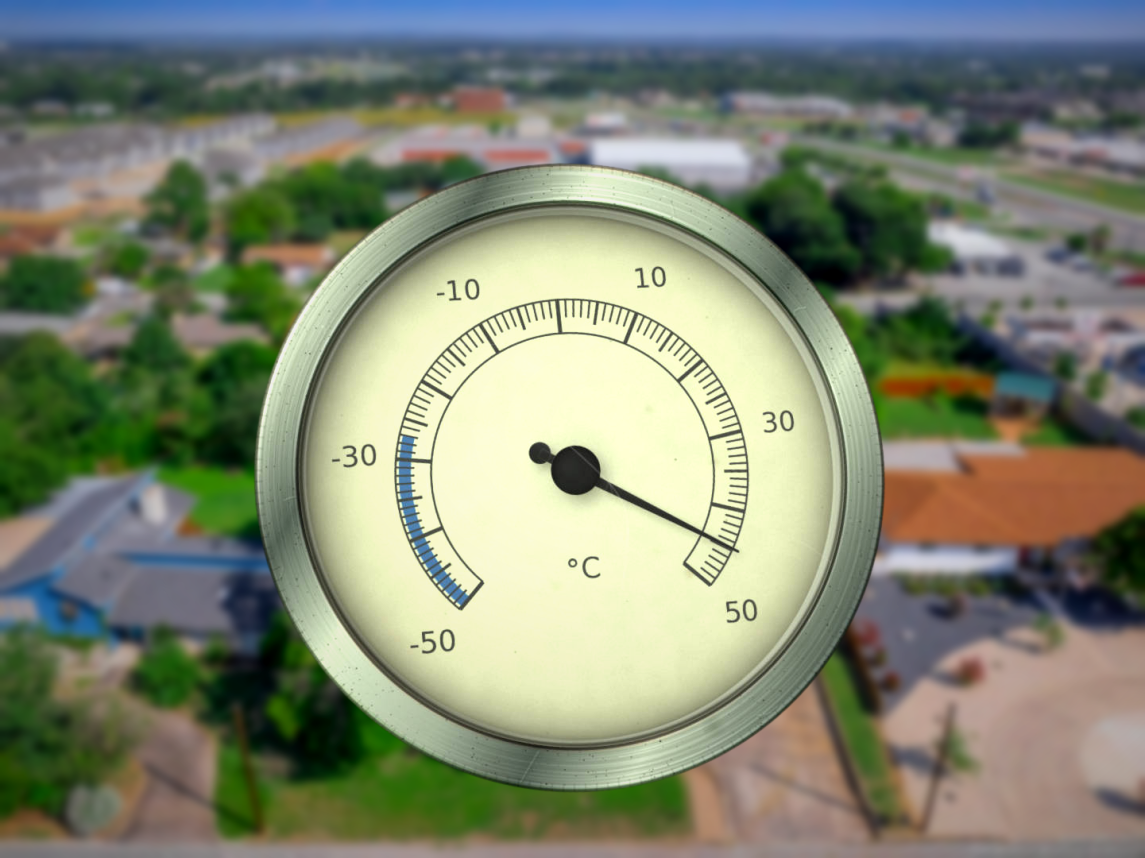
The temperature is °C 45
